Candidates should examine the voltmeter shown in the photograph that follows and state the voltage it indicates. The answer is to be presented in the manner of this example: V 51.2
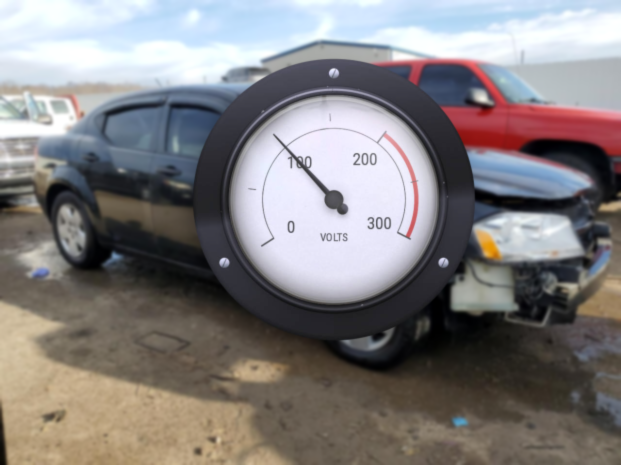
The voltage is V 100
